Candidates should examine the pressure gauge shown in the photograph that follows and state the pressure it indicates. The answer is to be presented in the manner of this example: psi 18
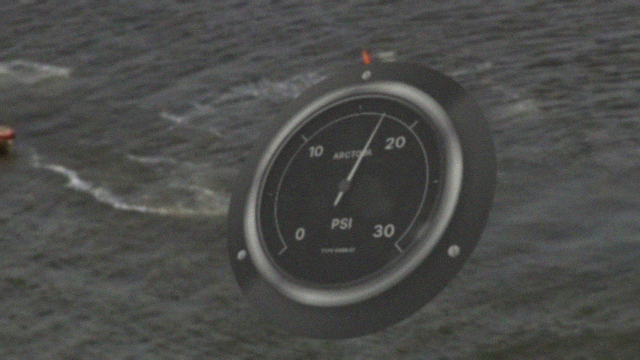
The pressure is psi 17.5
